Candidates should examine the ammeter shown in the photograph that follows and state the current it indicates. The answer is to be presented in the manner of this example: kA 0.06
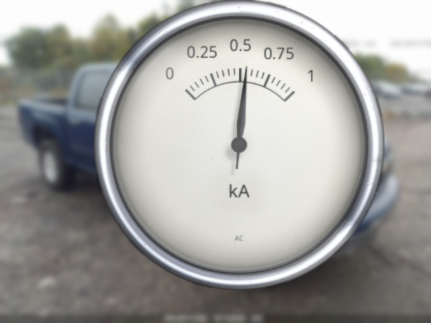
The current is kA 0.55
